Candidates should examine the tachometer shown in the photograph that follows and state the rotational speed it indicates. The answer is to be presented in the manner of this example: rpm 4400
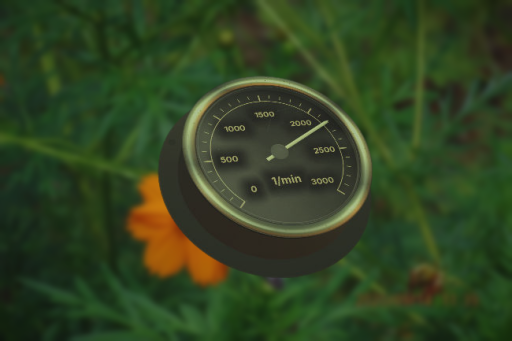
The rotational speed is rpm 2200
